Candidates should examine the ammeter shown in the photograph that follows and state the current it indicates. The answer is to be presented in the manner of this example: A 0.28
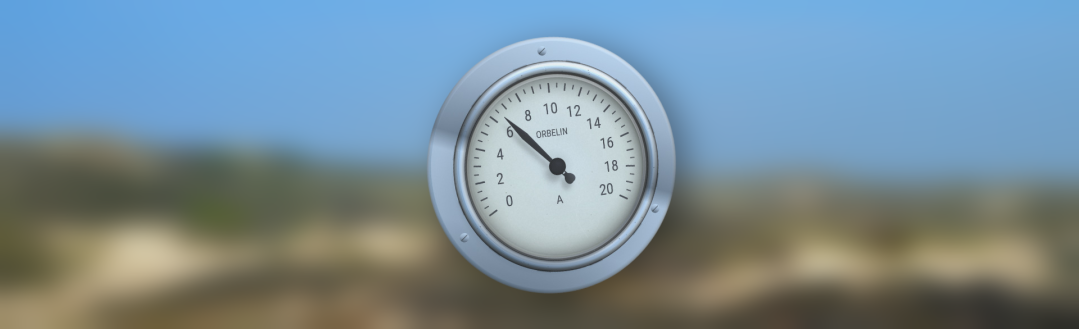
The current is A 6.5
